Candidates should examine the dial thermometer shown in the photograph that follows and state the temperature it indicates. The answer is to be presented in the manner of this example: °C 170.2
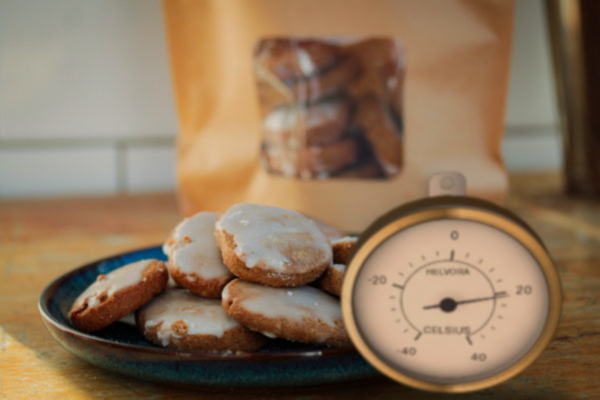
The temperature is °C 20
